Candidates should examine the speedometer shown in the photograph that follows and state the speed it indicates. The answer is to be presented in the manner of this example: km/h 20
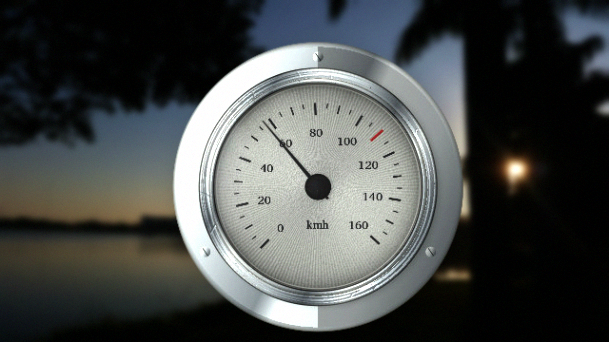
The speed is km/h 57.5
